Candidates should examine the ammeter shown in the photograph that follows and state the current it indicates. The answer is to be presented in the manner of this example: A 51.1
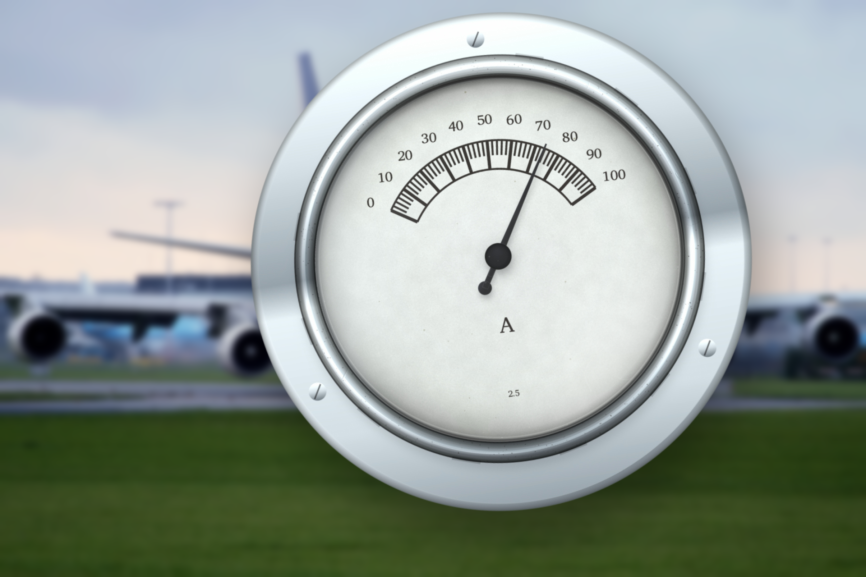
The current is A 74
